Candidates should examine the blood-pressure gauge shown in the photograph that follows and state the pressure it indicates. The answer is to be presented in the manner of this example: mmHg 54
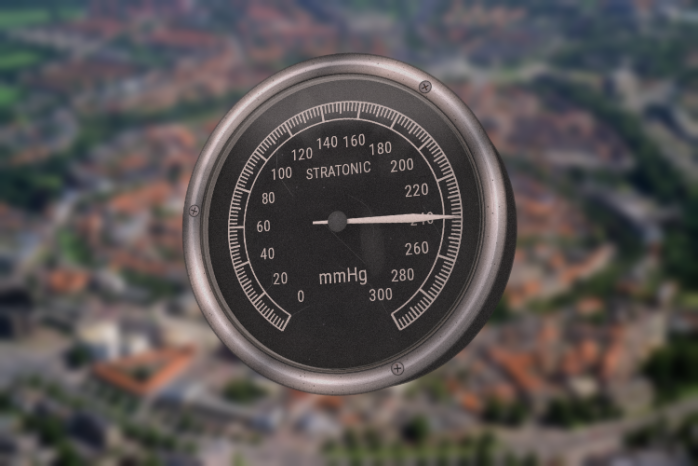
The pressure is mmHg 240
